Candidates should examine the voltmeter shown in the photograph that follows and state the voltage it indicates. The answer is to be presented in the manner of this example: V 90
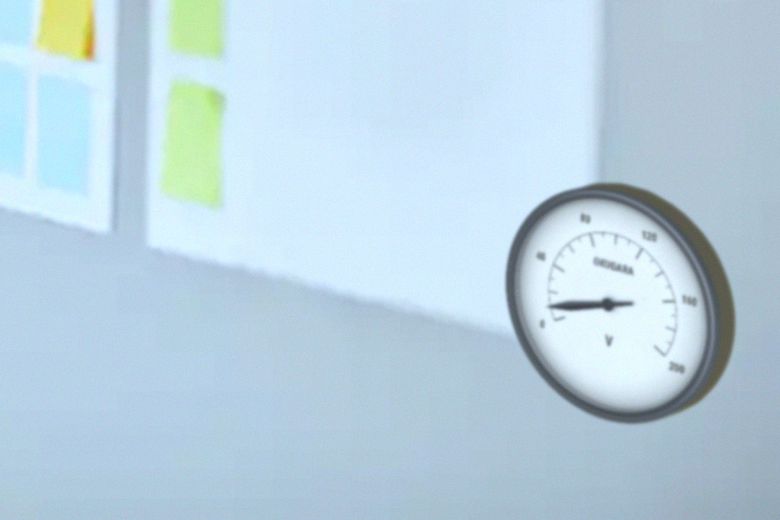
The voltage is V 10
